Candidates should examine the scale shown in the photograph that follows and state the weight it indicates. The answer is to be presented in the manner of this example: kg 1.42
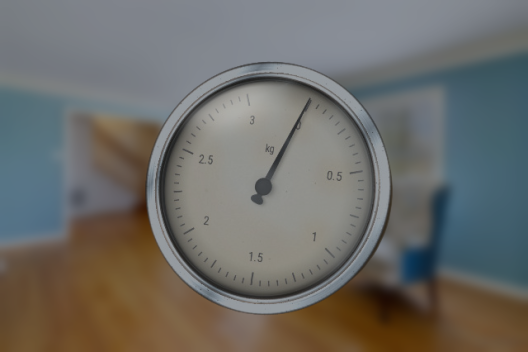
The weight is kg 0
